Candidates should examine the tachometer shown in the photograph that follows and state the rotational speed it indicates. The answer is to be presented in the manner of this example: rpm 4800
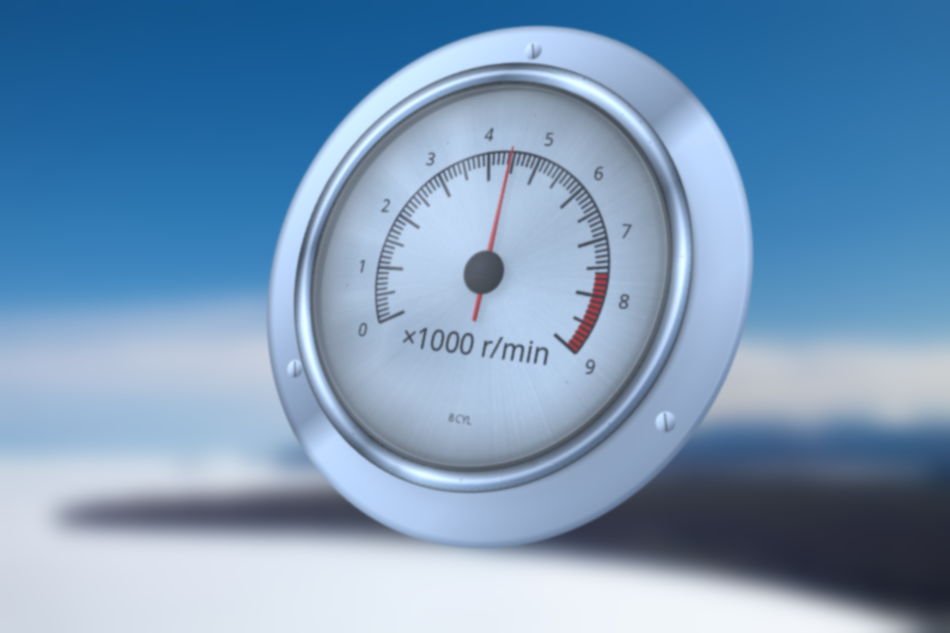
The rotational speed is rpm 4500
